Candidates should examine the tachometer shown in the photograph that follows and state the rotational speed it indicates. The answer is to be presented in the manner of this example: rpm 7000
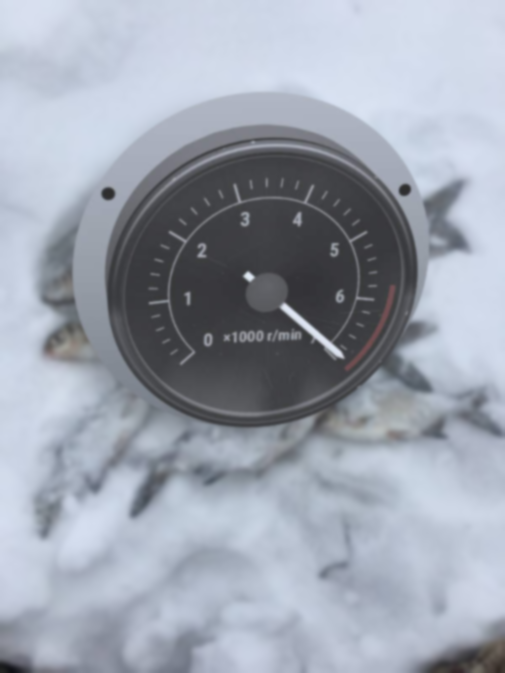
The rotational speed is rpm 6900
